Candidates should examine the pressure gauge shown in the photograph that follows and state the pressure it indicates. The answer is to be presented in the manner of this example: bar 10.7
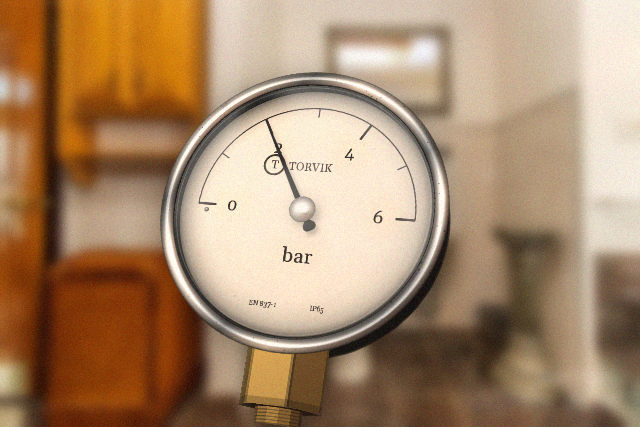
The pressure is bar 2
